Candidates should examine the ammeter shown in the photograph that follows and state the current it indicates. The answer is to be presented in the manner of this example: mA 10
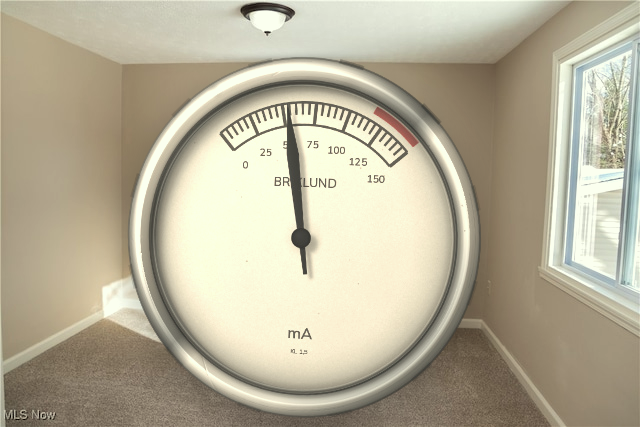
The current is mA 55
